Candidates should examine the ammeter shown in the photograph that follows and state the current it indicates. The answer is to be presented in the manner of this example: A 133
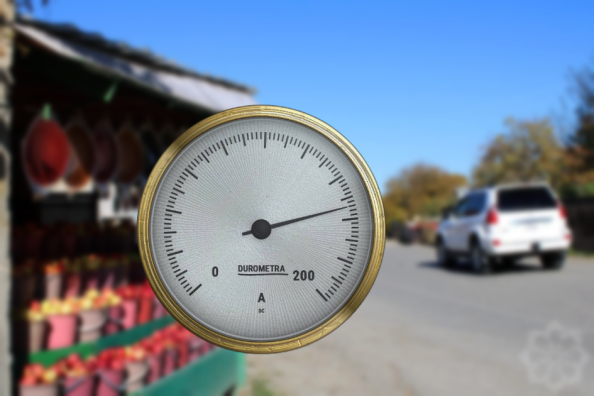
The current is A 154
